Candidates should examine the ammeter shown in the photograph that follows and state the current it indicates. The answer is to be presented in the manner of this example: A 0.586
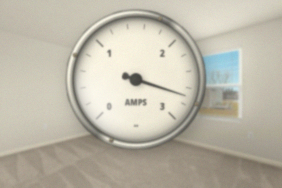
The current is A 2.7
